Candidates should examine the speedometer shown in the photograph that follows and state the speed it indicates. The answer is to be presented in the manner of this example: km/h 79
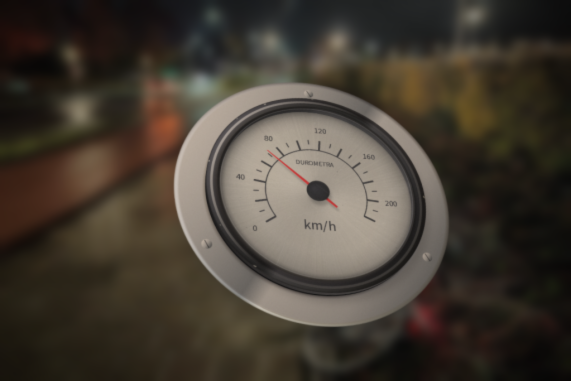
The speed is km/h 70
